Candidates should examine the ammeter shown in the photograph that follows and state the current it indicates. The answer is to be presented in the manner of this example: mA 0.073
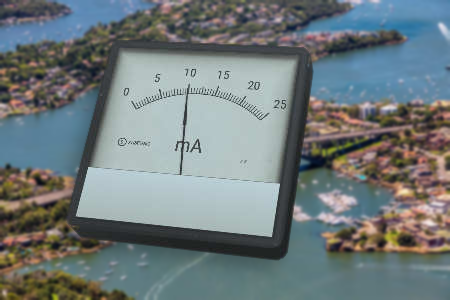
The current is mA 10
